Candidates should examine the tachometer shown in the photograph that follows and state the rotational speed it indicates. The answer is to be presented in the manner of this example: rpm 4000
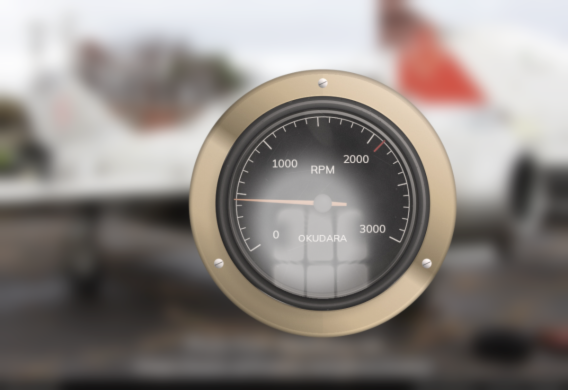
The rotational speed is rpm 450
